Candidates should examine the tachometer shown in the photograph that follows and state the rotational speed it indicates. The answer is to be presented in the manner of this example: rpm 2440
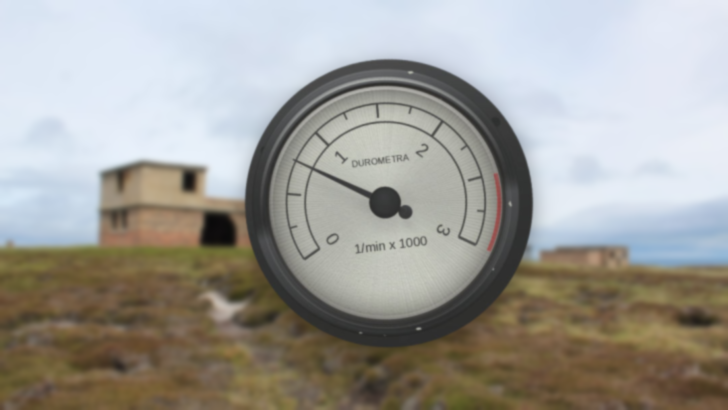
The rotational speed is rpm 750
